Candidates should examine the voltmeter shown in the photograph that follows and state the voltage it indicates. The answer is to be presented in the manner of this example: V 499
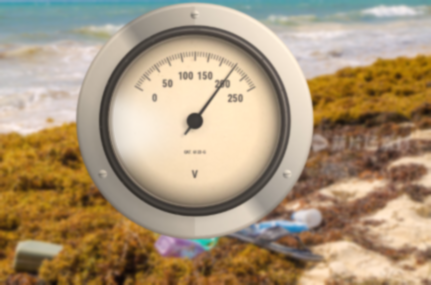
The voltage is V 200
